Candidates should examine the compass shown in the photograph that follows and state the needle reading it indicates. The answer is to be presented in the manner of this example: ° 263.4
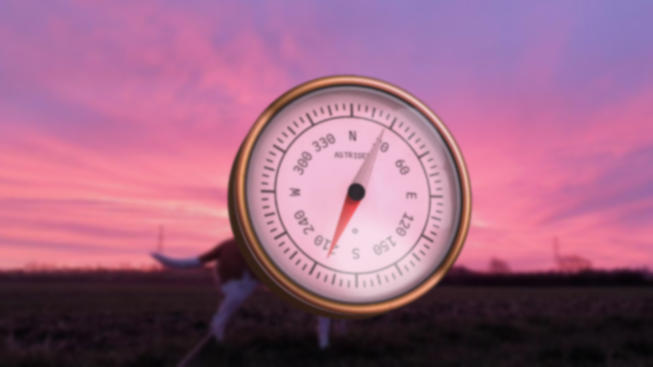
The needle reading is ° 205
